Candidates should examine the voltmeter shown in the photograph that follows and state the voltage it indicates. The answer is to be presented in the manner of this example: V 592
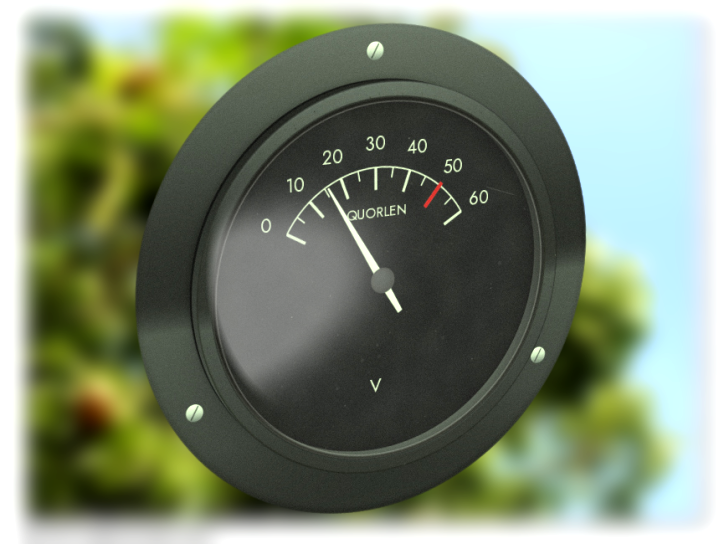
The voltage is V 15
